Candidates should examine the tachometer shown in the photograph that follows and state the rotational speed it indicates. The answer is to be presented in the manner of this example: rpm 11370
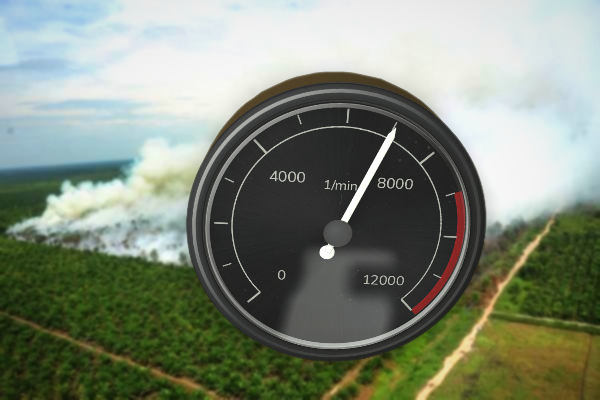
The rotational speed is rpm 7000
